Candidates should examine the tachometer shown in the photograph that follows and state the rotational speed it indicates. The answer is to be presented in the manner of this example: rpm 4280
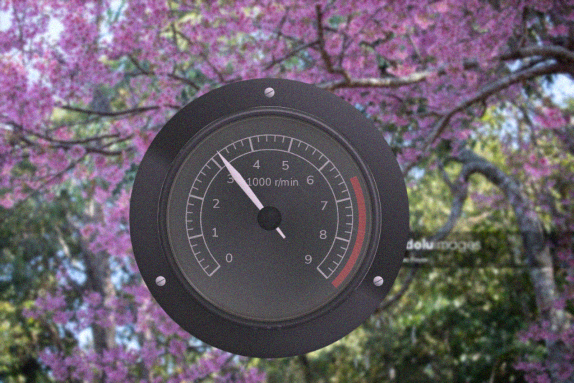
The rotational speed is rpm 3200
